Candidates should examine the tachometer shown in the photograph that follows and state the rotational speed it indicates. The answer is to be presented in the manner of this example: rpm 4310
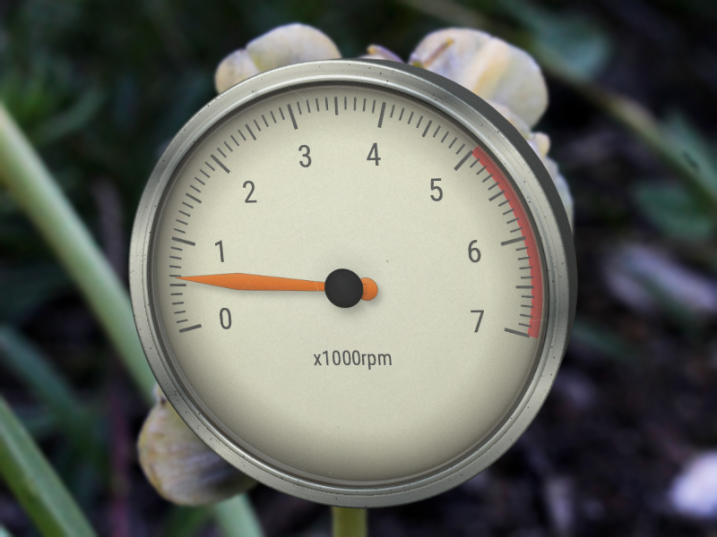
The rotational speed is rpm 600
